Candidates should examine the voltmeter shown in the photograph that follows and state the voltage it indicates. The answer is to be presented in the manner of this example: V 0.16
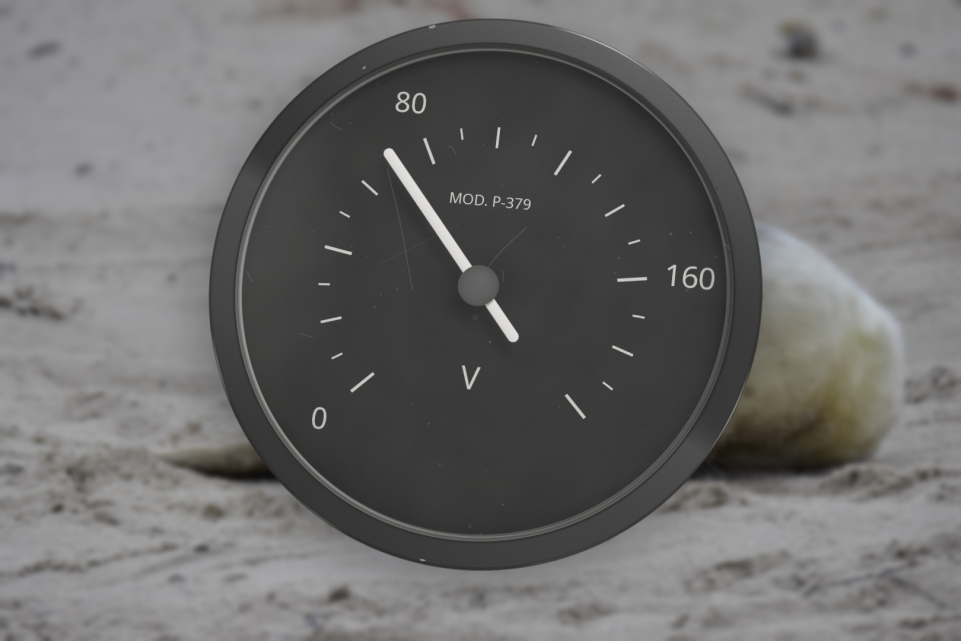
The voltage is V 70
